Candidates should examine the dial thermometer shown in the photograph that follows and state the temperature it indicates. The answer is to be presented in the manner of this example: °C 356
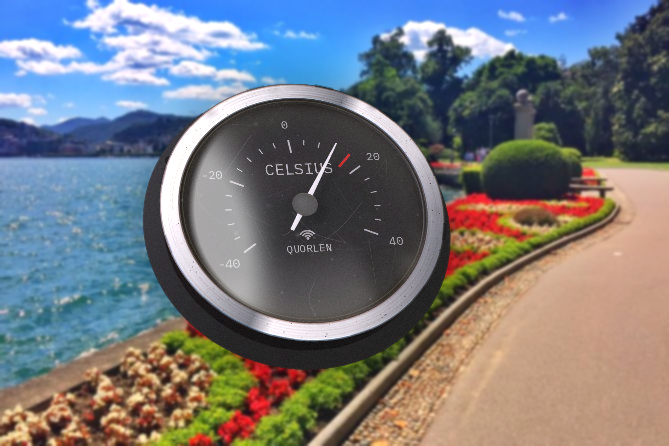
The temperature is °C 12
